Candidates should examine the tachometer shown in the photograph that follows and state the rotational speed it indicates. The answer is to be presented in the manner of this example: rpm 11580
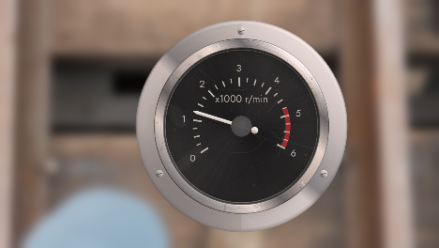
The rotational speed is rpm 1250
